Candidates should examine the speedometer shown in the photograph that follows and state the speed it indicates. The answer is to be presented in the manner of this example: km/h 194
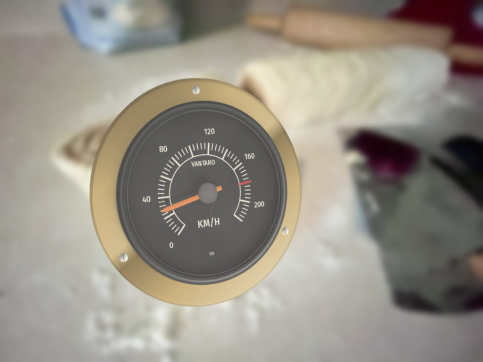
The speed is km/h 28
